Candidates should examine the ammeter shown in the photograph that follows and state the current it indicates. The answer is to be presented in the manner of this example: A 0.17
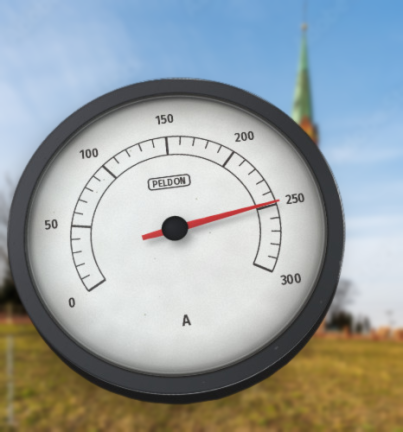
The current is A 250
